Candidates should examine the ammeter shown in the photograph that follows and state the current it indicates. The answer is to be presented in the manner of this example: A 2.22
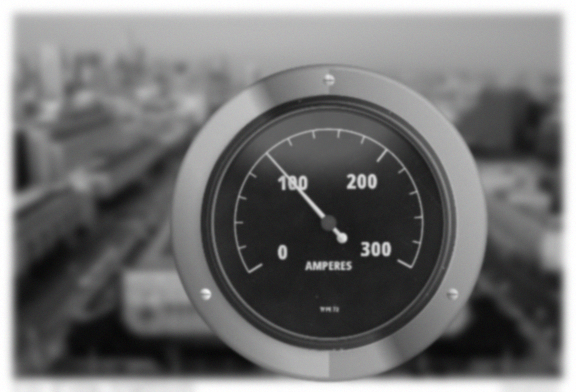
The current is A 100
